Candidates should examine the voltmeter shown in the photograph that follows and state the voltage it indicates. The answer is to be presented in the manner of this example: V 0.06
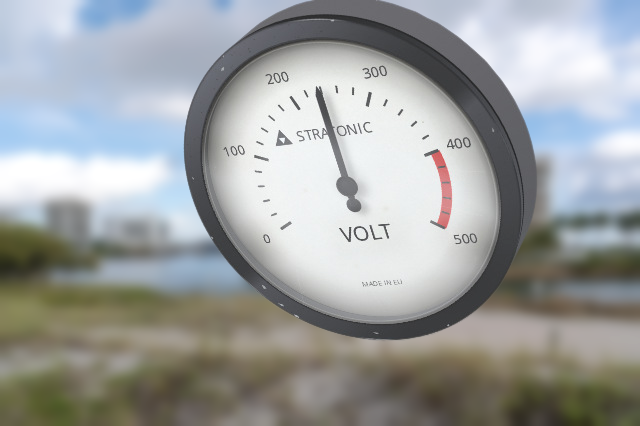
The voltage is V 240
